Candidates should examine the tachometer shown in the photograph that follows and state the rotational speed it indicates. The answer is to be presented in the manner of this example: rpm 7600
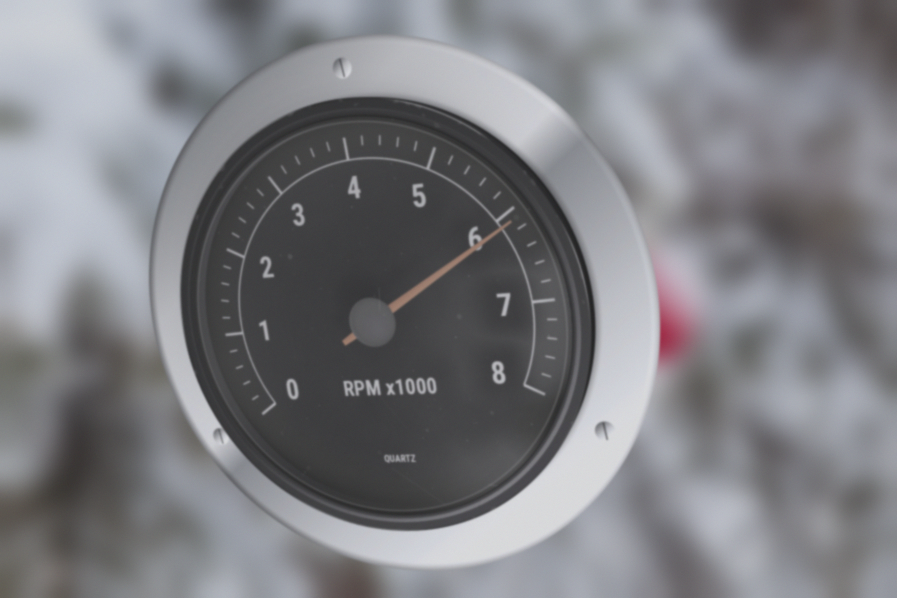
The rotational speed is rpm 6100
